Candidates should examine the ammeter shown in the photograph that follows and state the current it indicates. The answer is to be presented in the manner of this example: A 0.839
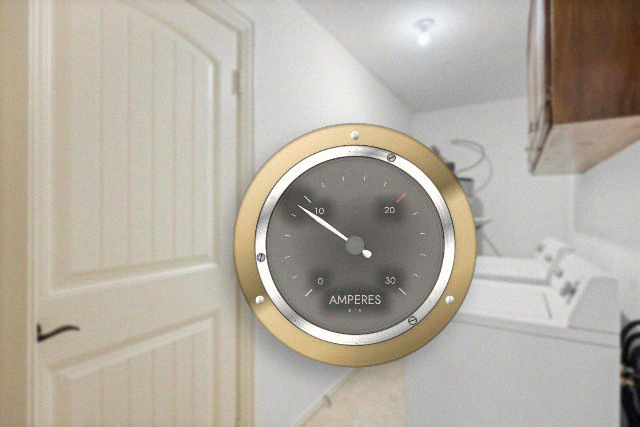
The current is A 9
